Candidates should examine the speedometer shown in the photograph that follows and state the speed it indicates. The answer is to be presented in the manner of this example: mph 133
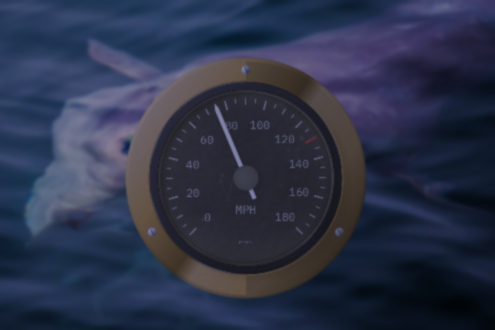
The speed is mph 75
